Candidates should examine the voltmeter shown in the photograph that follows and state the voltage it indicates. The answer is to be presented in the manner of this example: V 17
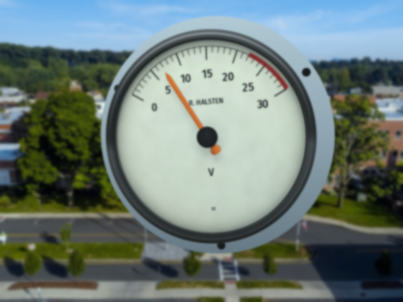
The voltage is V 7
